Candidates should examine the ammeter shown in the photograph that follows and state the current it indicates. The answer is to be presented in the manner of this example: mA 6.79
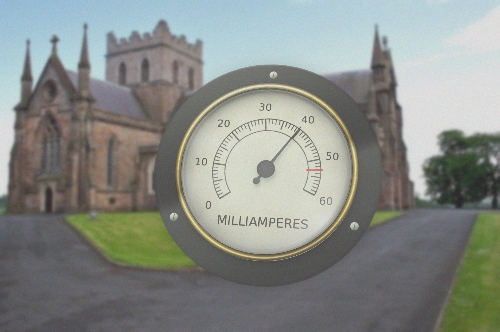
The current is mA 40
